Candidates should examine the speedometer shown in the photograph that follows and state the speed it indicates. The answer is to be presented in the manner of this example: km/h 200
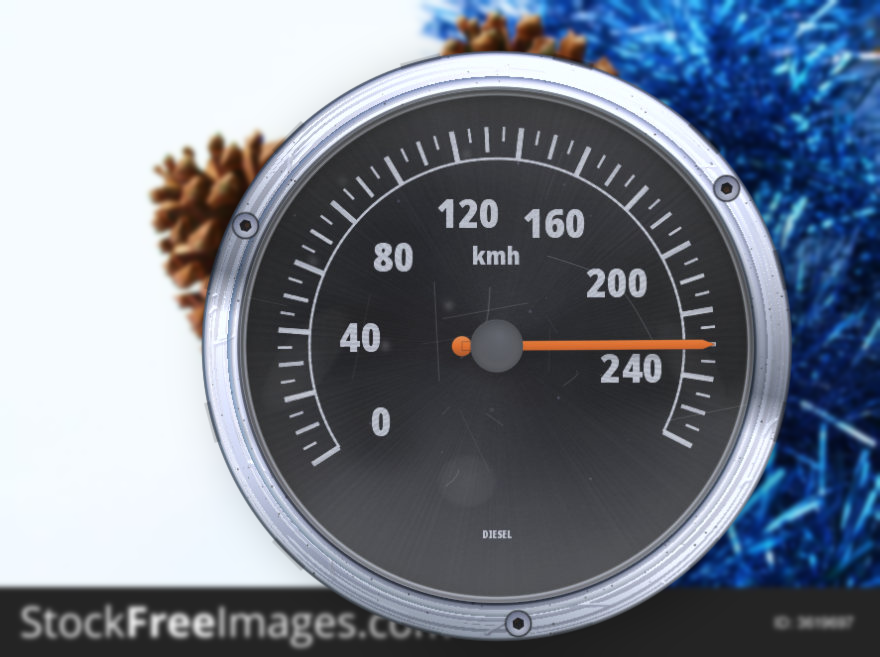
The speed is km/h 230
